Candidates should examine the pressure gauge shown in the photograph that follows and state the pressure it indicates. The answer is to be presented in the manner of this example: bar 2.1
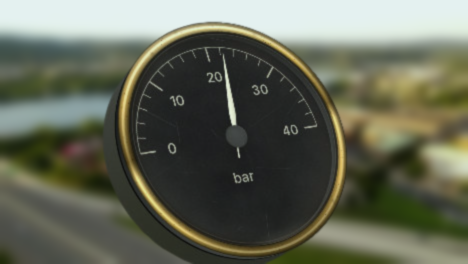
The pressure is bar 22
